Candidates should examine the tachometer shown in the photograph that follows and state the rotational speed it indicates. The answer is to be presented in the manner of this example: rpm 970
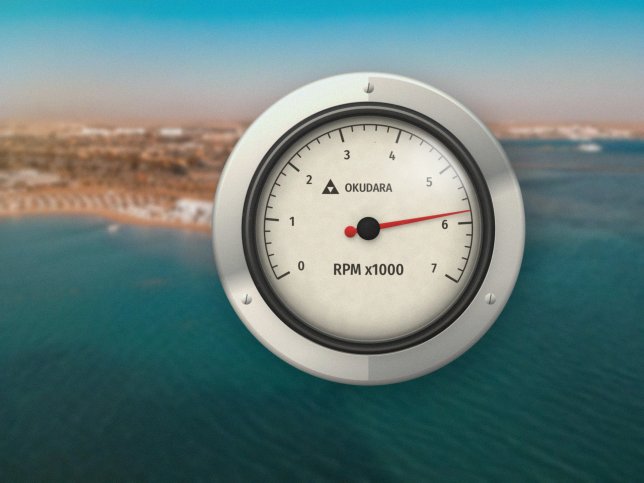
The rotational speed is rpm 5800
